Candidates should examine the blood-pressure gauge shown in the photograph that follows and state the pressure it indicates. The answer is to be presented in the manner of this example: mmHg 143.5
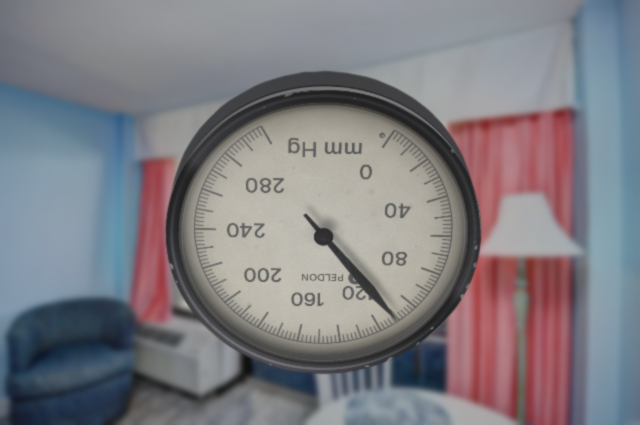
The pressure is mmHg 110
